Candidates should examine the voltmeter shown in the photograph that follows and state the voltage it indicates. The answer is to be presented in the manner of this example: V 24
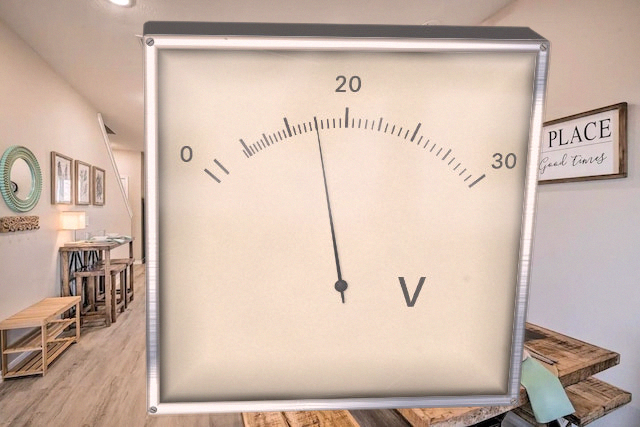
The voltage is V 17.5
